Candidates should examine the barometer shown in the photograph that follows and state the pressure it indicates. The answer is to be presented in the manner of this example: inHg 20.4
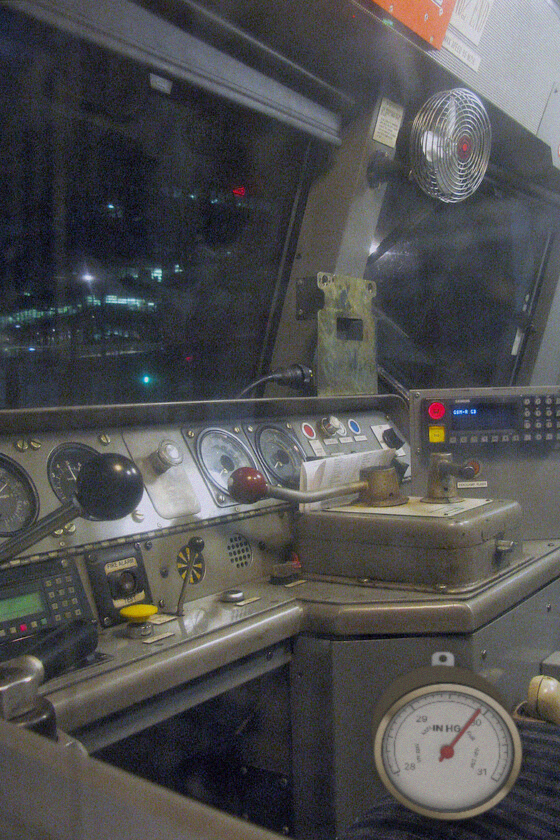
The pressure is inHg 29.9
